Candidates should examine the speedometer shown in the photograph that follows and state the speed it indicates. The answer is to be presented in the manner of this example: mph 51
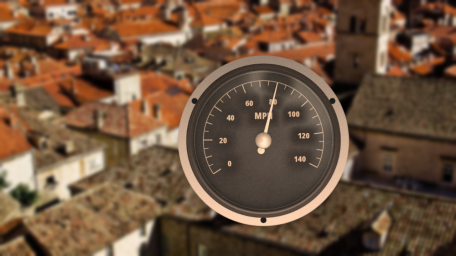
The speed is mph 80
